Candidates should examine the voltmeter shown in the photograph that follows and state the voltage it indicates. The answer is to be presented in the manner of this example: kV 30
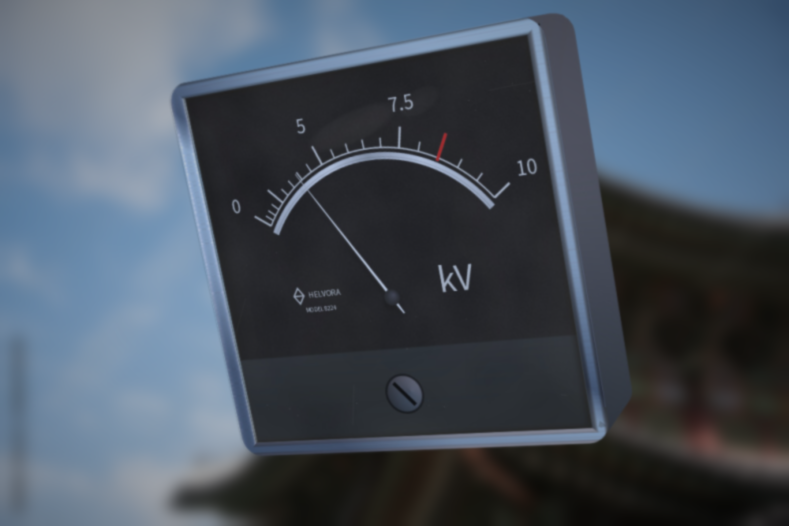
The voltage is kV 4
